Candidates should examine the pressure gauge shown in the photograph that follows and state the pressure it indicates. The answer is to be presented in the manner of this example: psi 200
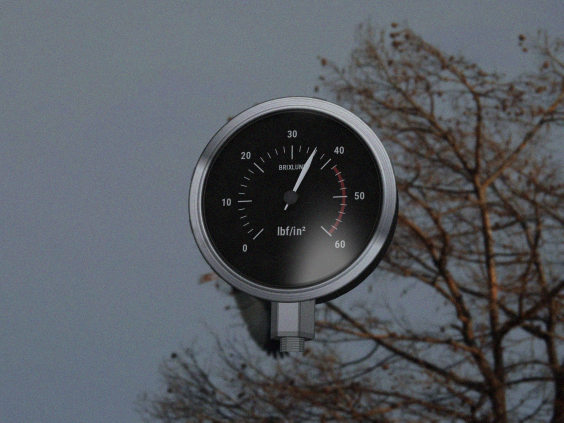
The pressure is psi 36
